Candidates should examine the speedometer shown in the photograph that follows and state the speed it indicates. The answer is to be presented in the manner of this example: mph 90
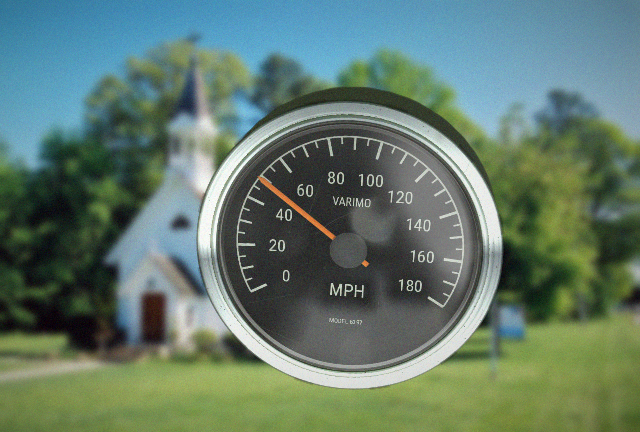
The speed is mph 50
